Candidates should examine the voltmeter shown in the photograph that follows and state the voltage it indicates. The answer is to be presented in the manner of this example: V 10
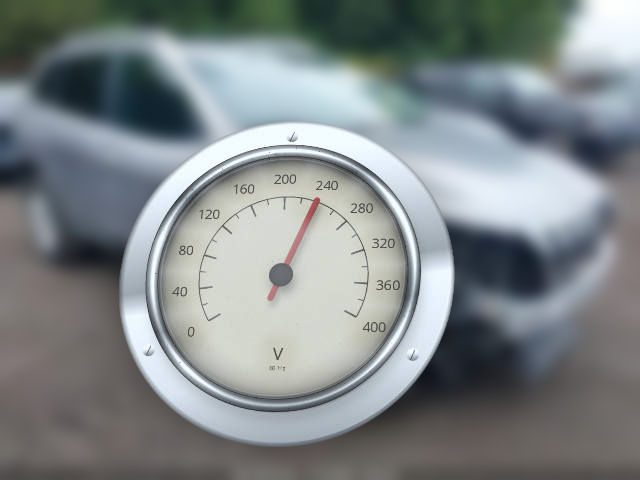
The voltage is V 240
